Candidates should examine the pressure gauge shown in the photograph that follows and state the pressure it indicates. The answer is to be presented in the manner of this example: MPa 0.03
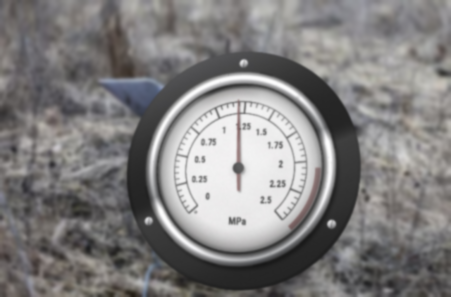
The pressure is MPa 1.2
